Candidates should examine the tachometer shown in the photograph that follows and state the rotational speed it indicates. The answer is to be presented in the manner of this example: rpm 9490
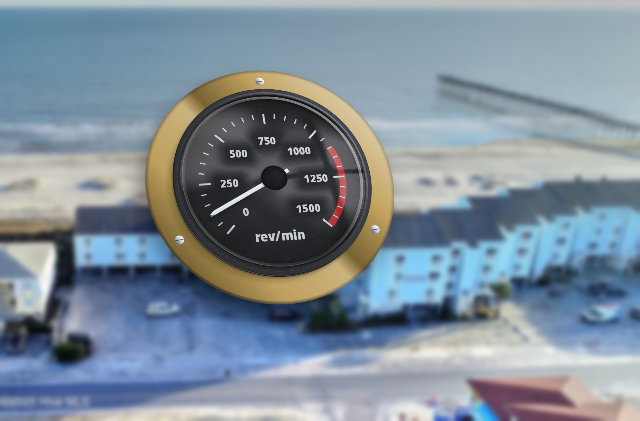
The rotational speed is rpm 100
